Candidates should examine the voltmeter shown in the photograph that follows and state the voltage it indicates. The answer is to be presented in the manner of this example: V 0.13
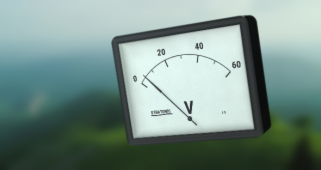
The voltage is V 5
